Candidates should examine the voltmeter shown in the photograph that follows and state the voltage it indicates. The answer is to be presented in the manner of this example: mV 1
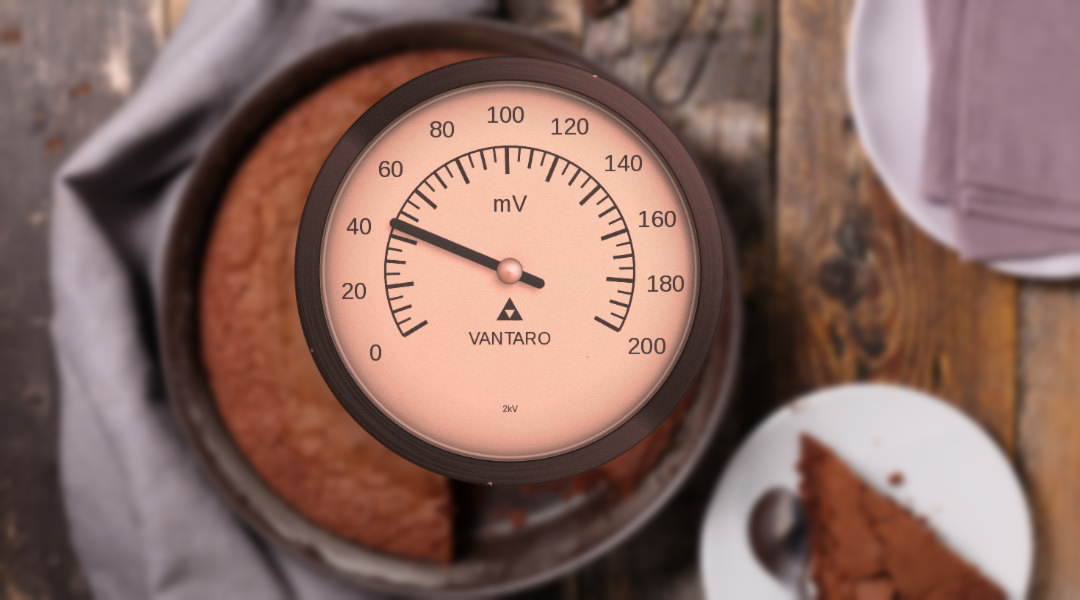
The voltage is mV 45
